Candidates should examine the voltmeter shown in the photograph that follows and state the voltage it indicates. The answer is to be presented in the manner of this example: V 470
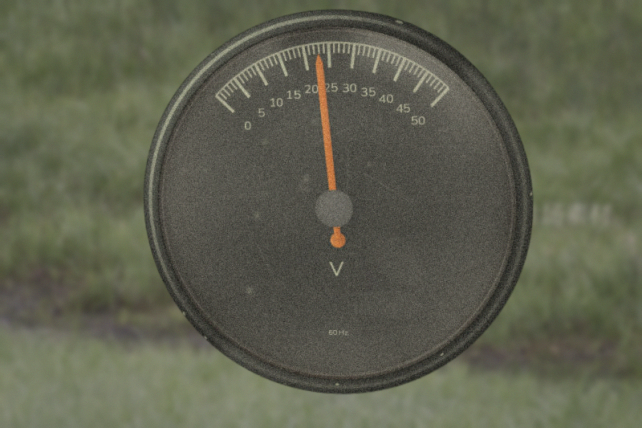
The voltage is V 23
